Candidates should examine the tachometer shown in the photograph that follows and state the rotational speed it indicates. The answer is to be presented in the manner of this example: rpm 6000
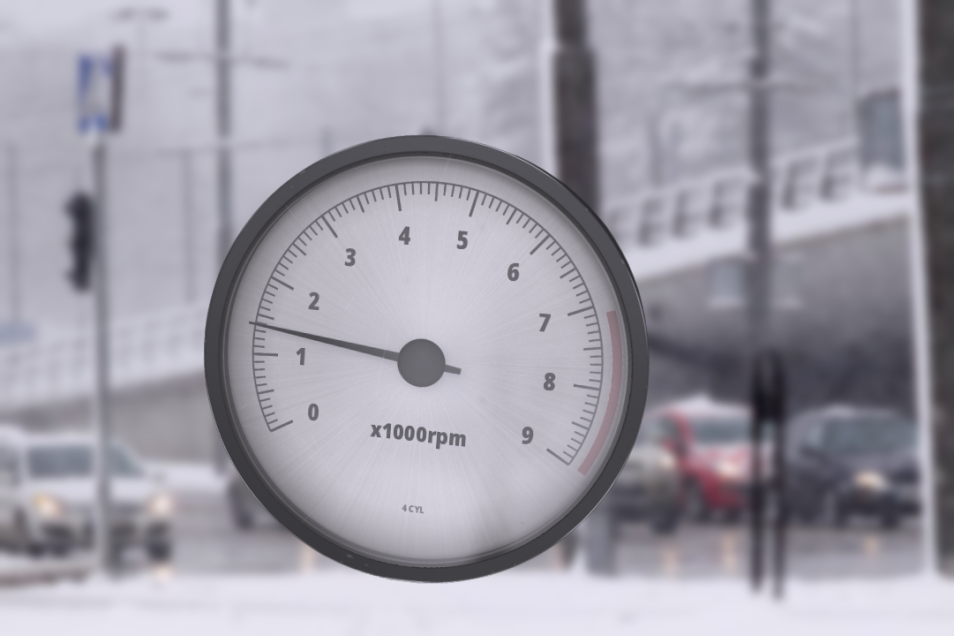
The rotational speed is rpm 1400
